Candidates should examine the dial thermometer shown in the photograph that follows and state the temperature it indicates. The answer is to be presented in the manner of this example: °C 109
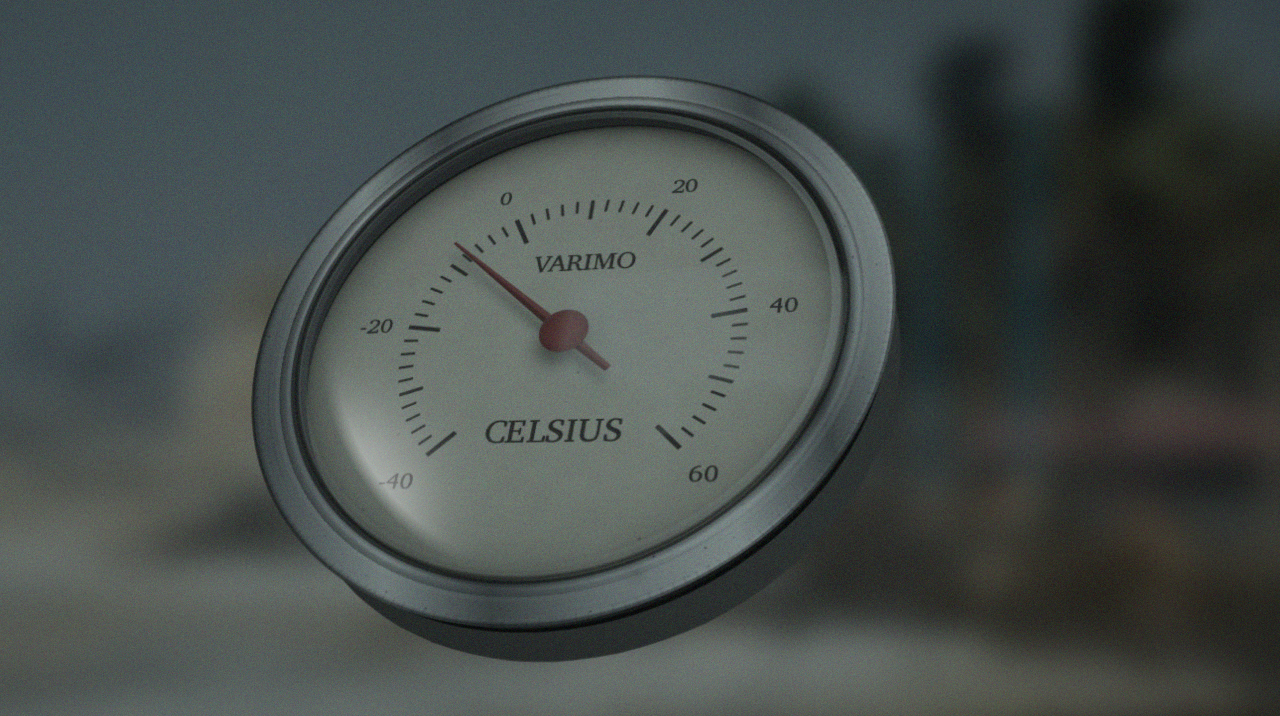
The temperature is °C -8
